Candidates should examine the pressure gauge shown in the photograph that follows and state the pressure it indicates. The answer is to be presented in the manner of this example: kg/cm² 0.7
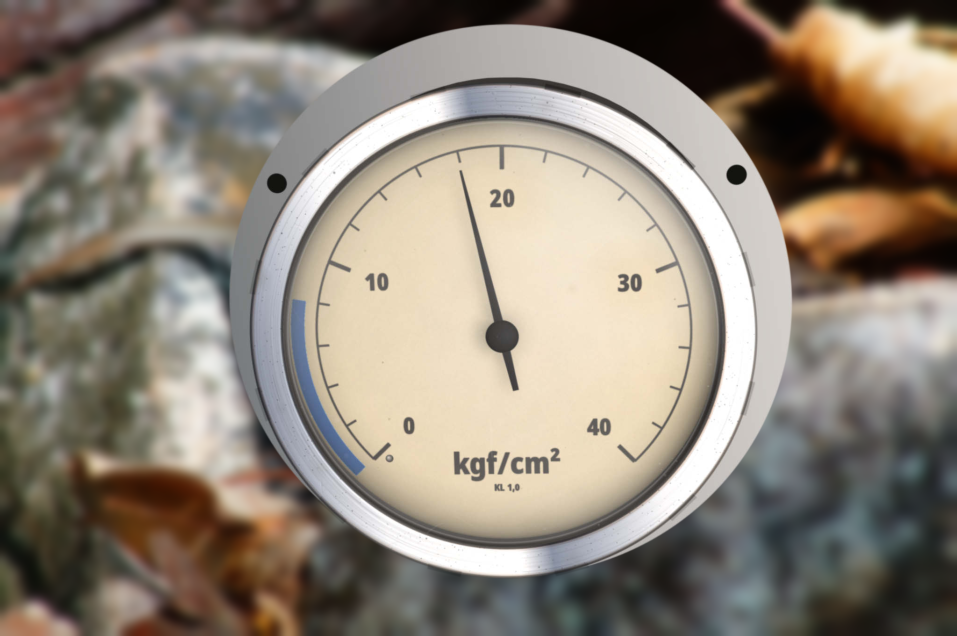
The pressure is kg/cm² 18
